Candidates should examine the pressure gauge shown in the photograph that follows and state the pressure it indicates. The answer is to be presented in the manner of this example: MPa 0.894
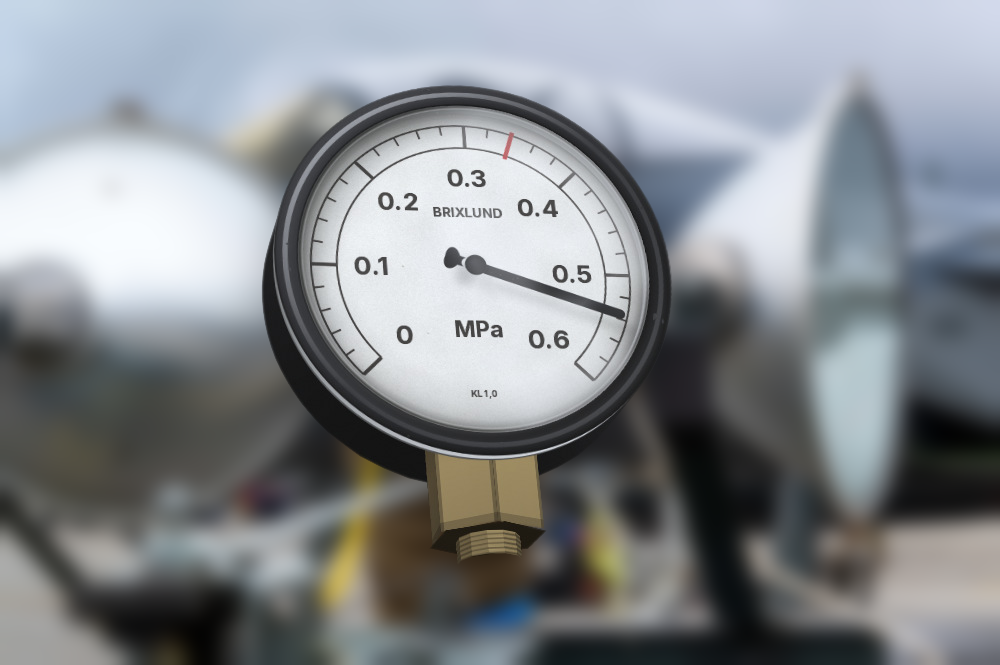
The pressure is MPa 0.54
